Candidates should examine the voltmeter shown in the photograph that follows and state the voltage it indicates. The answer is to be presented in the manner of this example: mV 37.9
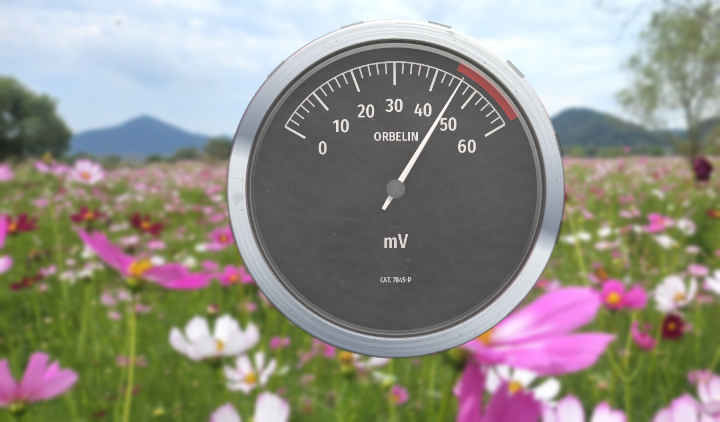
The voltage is mV 46
